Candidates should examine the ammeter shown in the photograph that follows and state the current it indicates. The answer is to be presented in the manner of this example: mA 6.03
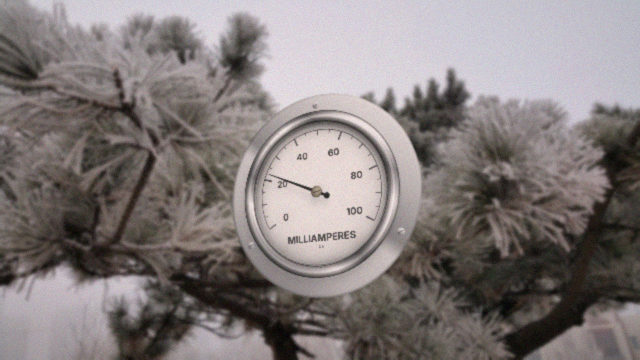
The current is mA 22.5
